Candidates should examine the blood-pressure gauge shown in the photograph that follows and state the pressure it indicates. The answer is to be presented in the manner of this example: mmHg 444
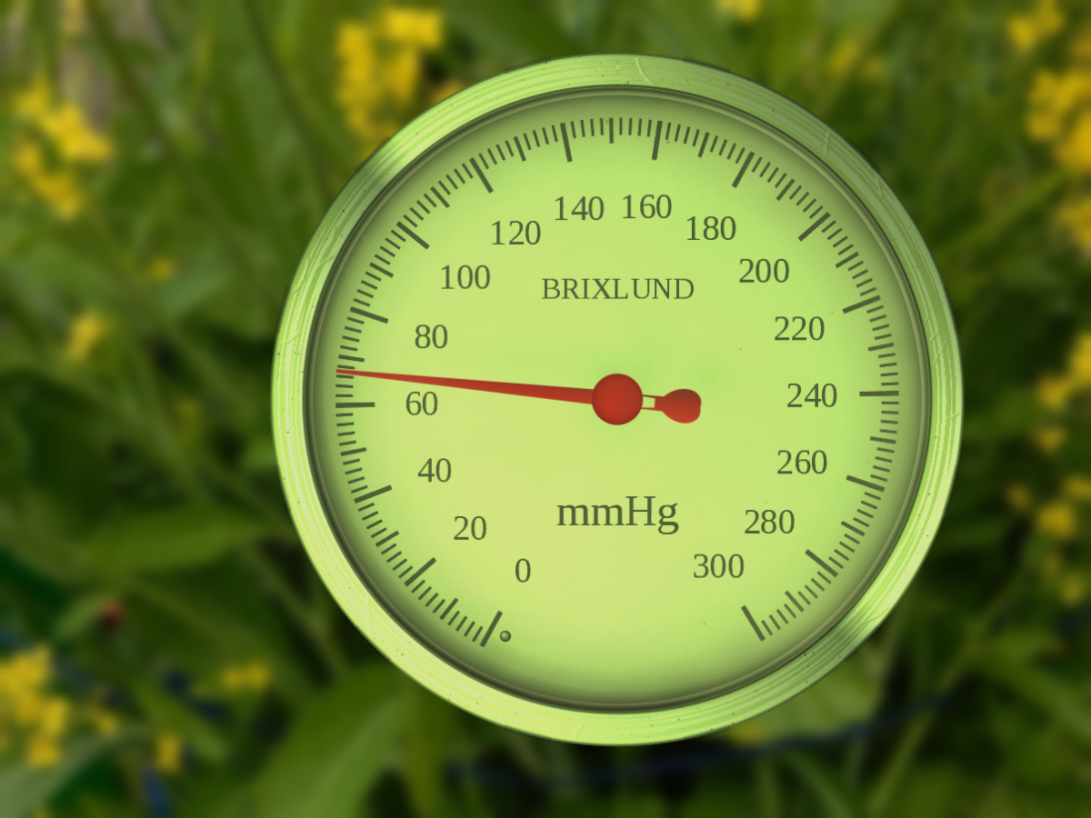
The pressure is mmHg 67
